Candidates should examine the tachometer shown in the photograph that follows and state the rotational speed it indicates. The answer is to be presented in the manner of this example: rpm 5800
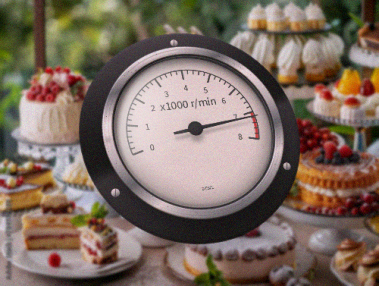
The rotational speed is rpm 7200
